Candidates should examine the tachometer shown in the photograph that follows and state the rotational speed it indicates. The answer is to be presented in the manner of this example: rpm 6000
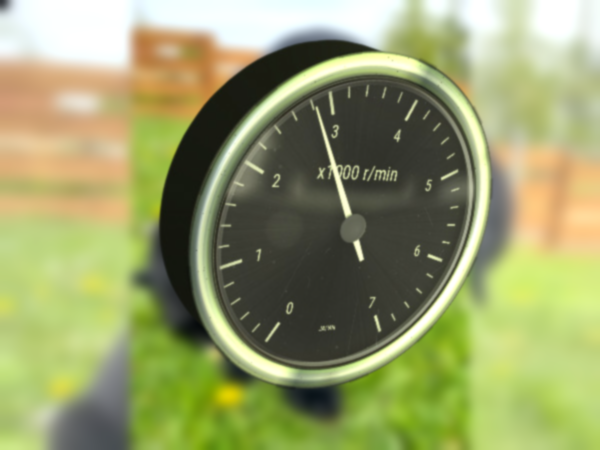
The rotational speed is rpm 2800
